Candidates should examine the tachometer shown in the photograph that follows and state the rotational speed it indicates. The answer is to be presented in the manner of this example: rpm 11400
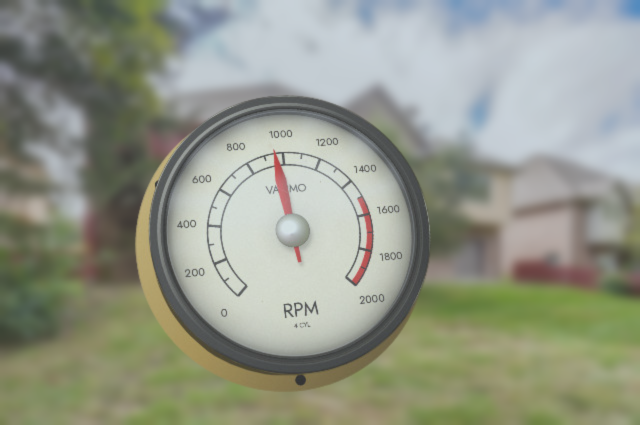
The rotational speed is rpm 950
